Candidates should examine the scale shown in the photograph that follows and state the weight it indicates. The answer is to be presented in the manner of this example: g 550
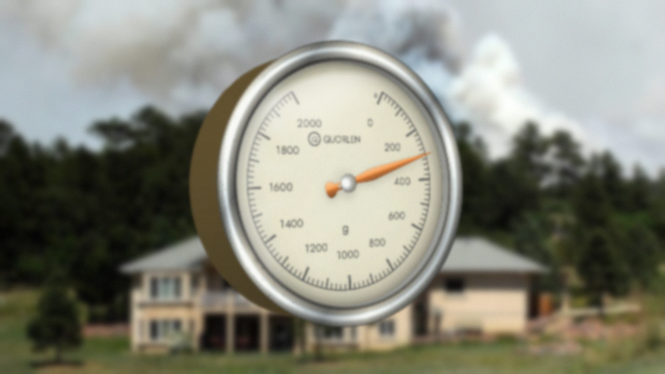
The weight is g 300
